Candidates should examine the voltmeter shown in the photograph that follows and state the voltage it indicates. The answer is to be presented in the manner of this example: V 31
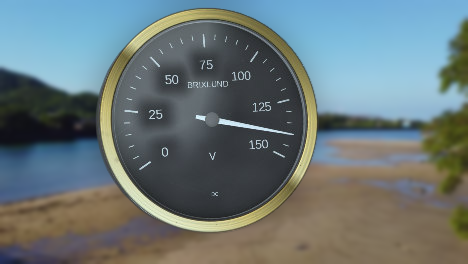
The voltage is V 140
